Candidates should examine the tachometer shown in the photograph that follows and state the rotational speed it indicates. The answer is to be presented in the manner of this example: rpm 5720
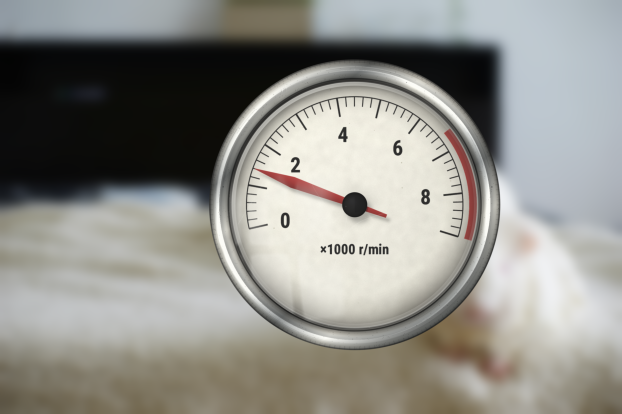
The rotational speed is rpm 1400
